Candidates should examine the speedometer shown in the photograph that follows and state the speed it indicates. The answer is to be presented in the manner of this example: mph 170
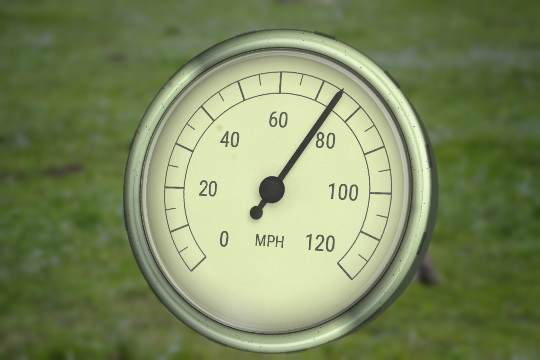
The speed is mph 75
